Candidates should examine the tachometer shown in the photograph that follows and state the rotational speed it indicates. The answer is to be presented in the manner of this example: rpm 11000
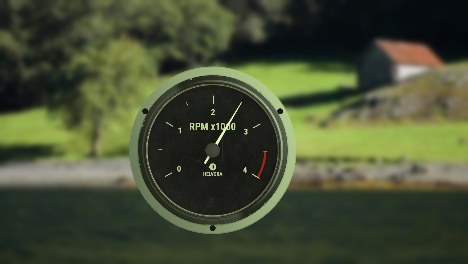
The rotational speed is rpm 2500
